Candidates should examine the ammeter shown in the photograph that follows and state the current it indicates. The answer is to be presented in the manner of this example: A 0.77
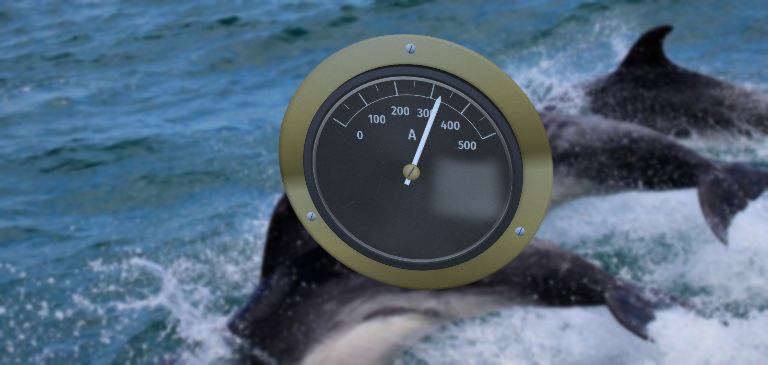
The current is A 325
